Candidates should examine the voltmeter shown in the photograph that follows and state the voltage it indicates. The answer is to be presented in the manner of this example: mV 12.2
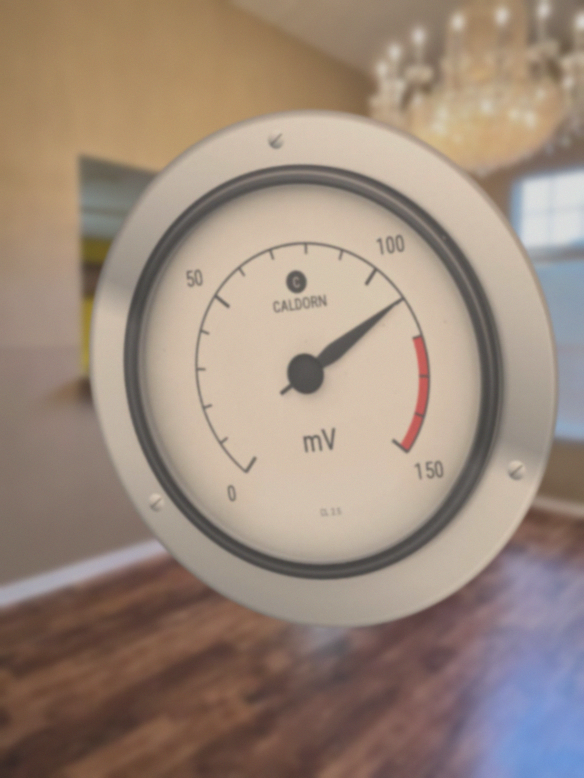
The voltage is mV 110
